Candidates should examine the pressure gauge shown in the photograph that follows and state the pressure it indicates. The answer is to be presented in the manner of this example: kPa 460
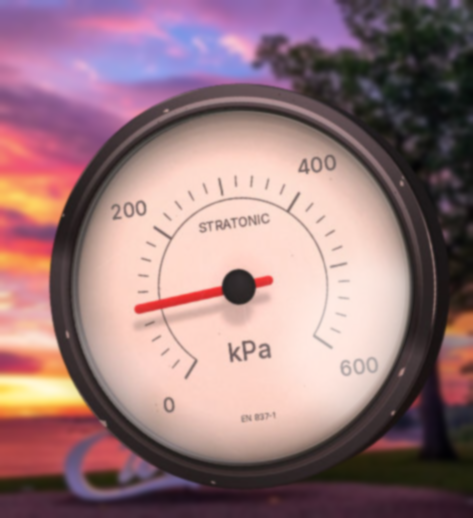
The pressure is kPa 100
